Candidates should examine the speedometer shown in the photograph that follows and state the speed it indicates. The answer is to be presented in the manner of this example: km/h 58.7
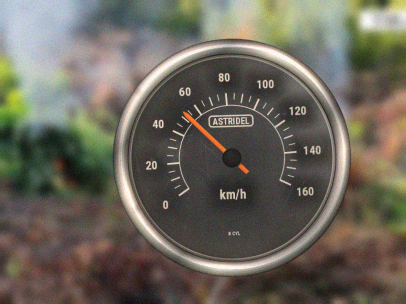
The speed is km/h 52.5
